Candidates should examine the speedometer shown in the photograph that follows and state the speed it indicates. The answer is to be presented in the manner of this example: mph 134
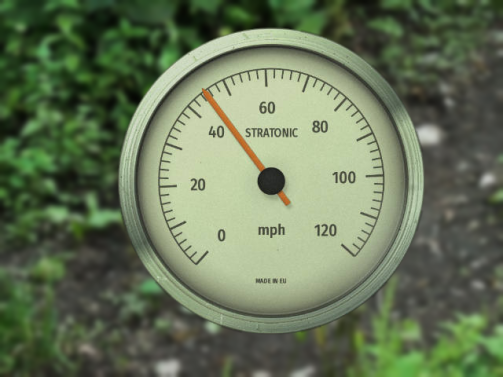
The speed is mph 45
